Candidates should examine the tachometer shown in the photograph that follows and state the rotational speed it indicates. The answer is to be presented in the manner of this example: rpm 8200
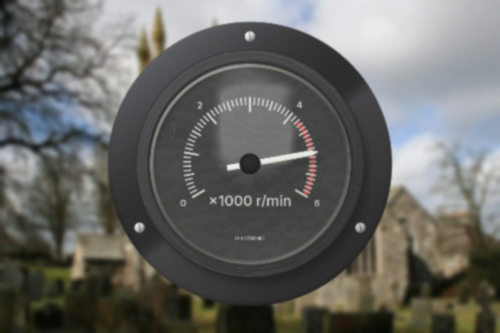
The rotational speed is rpm 5000
